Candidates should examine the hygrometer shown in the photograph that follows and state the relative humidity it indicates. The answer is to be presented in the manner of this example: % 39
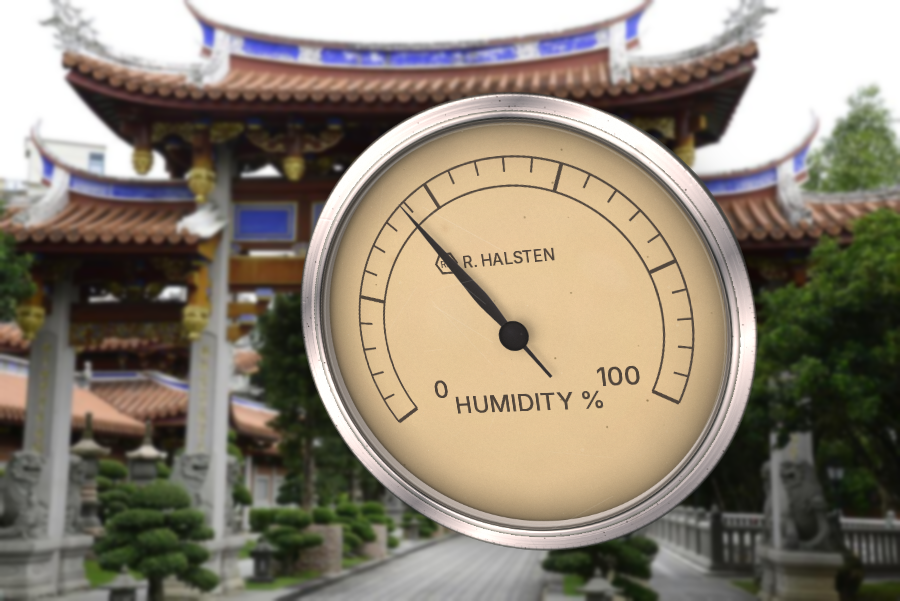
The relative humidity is % 36
